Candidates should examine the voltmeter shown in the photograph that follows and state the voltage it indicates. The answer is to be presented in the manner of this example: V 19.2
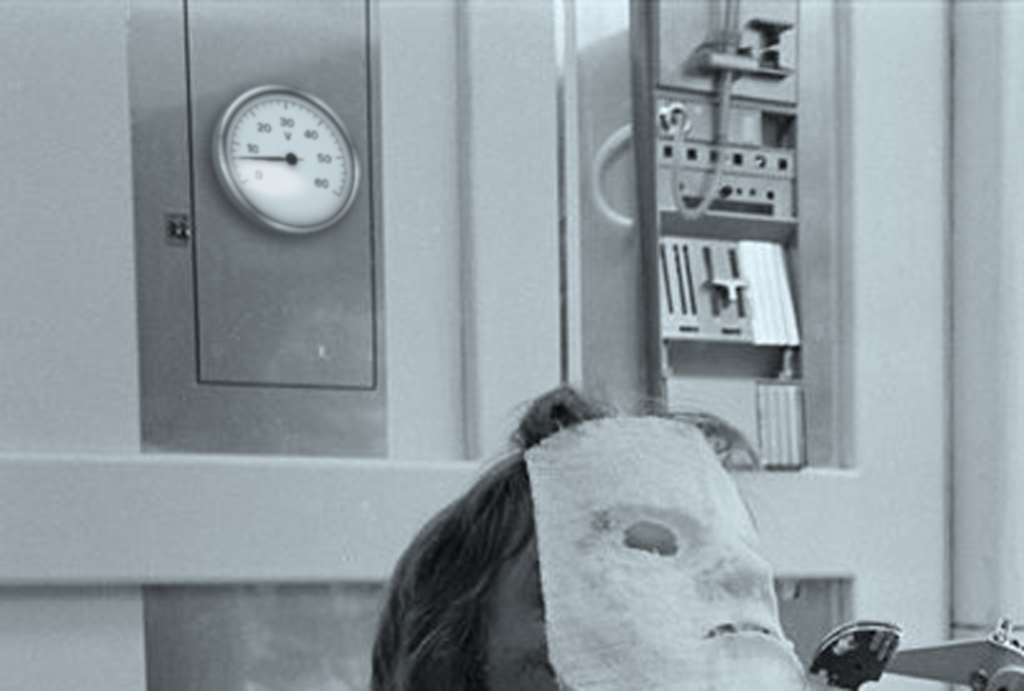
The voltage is V 6
